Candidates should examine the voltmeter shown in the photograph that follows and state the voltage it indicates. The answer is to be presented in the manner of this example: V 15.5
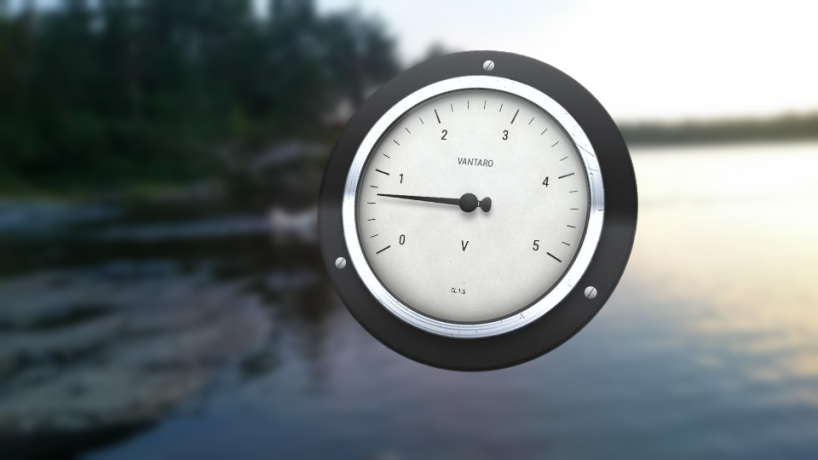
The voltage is V 0.7
